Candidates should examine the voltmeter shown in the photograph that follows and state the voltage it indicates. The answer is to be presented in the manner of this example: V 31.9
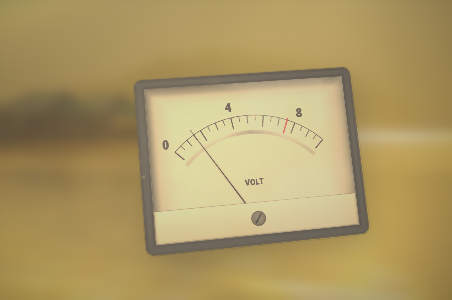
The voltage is V 1.5
